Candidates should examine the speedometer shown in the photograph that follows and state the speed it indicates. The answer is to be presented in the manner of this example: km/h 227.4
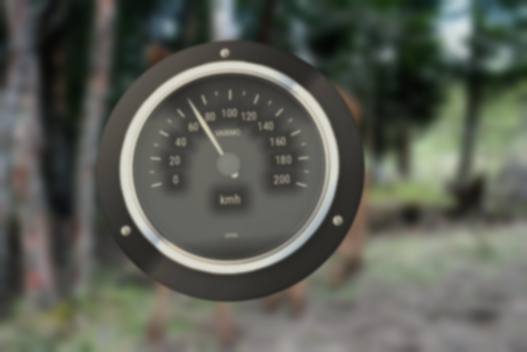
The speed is km/h 70
